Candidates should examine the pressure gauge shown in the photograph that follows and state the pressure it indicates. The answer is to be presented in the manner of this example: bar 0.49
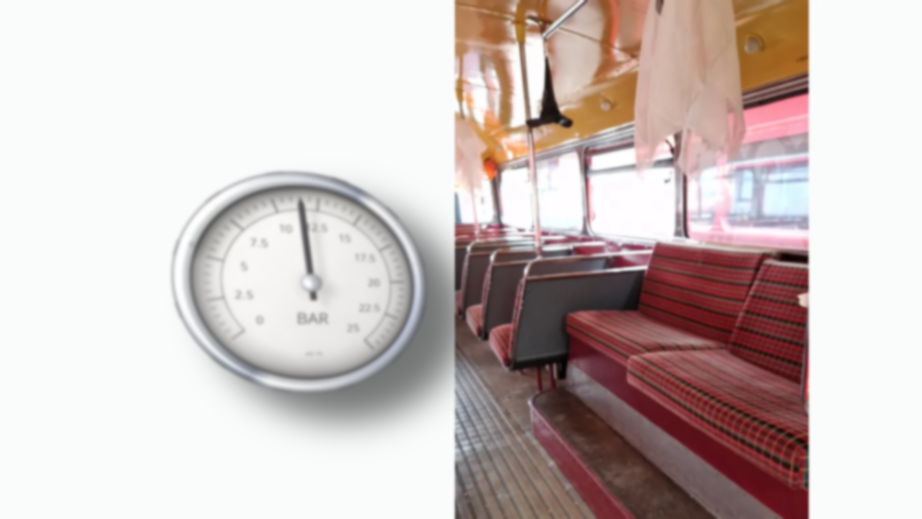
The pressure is bar 11.5
